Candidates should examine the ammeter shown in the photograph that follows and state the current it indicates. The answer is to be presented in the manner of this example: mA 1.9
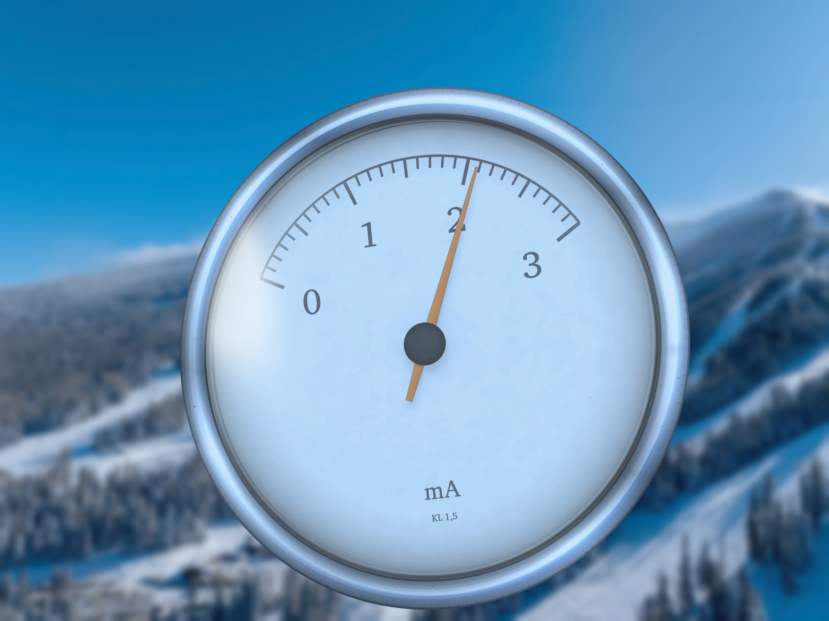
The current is mA 2.1
